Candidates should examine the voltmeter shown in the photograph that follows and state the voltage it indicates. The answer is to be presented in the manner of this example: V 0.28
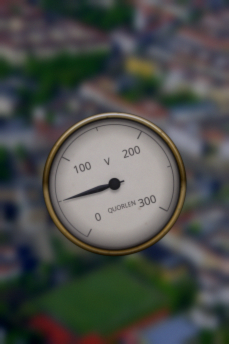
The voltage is V 50
